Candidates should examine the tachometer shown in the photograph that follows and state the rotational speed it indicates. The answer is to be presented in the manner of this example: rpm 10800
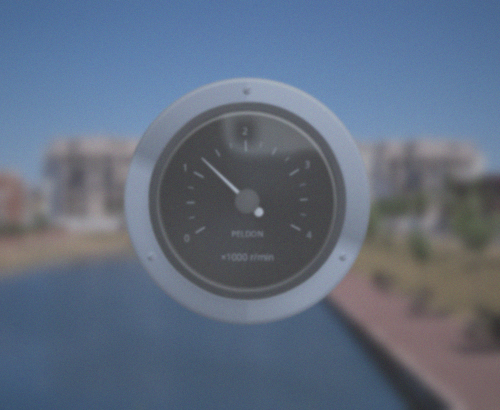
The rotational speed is rpm 1250
